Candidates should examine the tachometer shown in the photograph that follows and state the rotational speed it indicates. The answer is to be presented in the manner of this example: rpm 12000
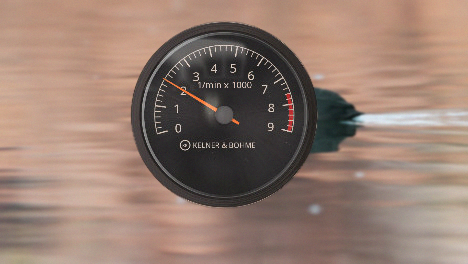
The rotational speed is rpm 2000
